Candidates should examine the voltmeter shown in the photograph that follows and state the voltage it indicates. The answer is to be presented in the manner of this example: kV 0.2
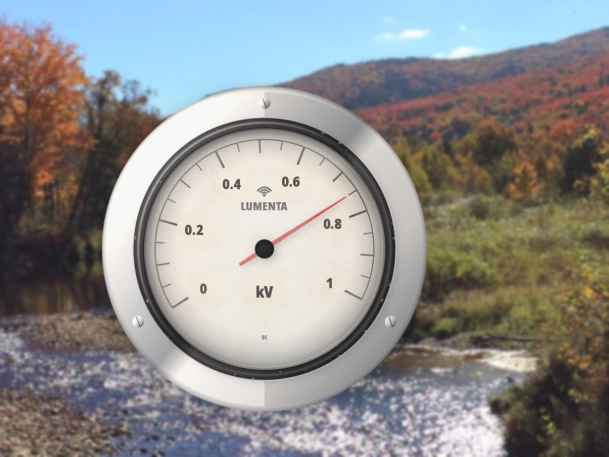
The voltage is kV 0.75
